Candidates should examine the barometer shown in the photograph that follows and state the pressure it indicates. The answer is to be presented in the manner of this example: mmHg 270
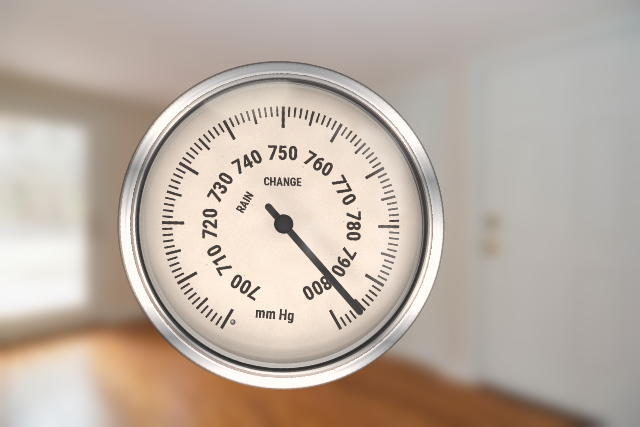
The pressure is mmHg 796
